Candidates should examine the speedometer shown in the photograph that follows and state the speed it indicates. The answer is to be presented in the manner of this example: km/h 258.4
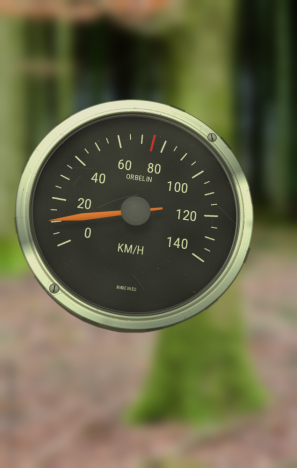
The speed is km/h 10
